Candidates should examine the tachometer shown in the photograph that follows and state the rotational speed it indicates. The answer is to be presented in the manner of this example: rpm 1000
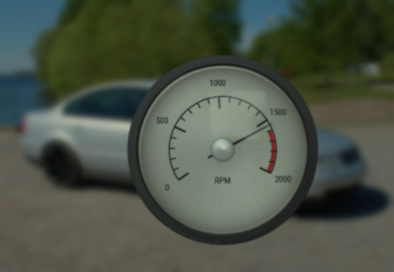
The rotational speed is rpm 1550
